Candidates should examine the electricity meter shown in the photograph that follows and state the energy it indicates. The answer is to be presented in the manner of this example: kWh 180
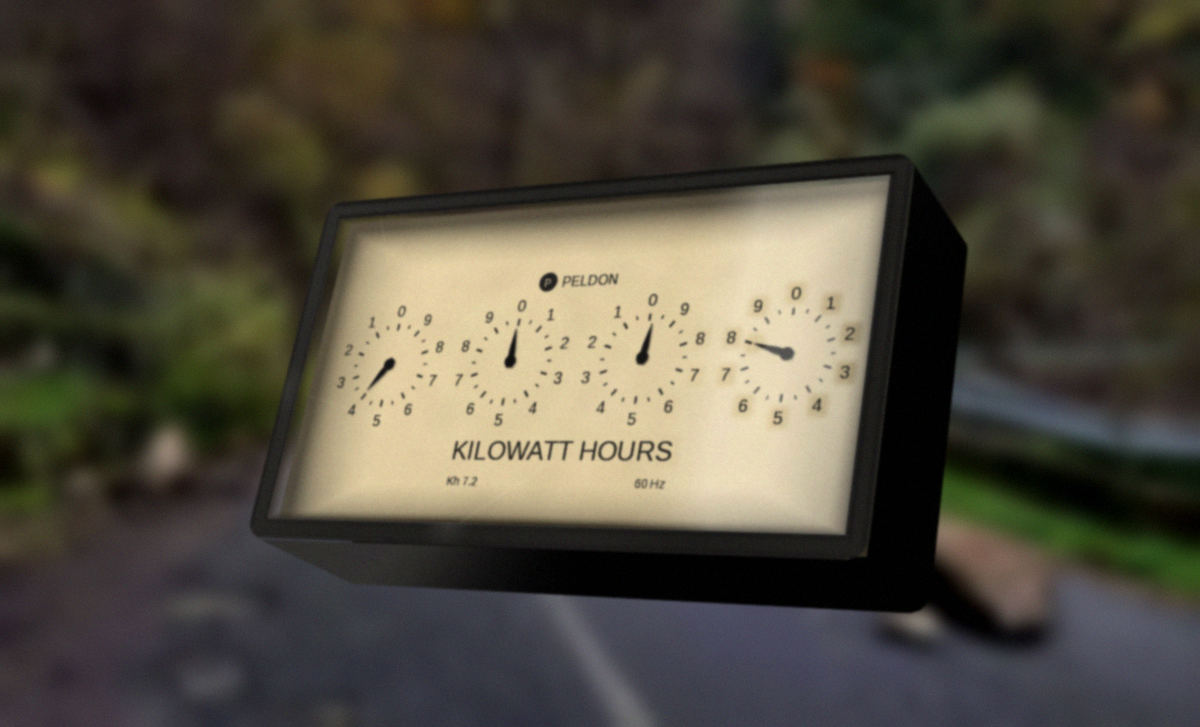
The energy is kWh 3998
